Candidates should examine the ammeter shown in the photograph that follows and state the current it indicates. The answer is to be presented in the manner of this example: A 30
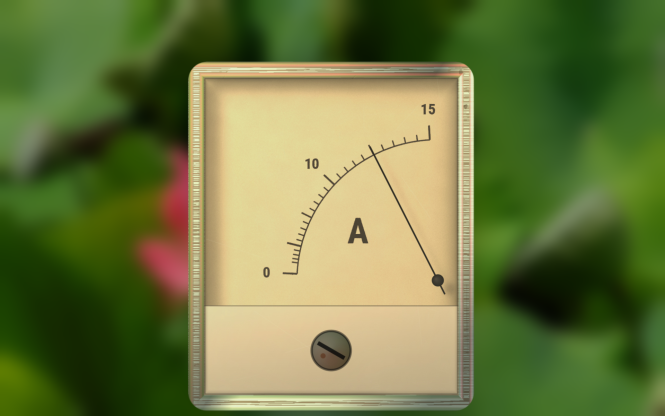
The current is A 12.5
